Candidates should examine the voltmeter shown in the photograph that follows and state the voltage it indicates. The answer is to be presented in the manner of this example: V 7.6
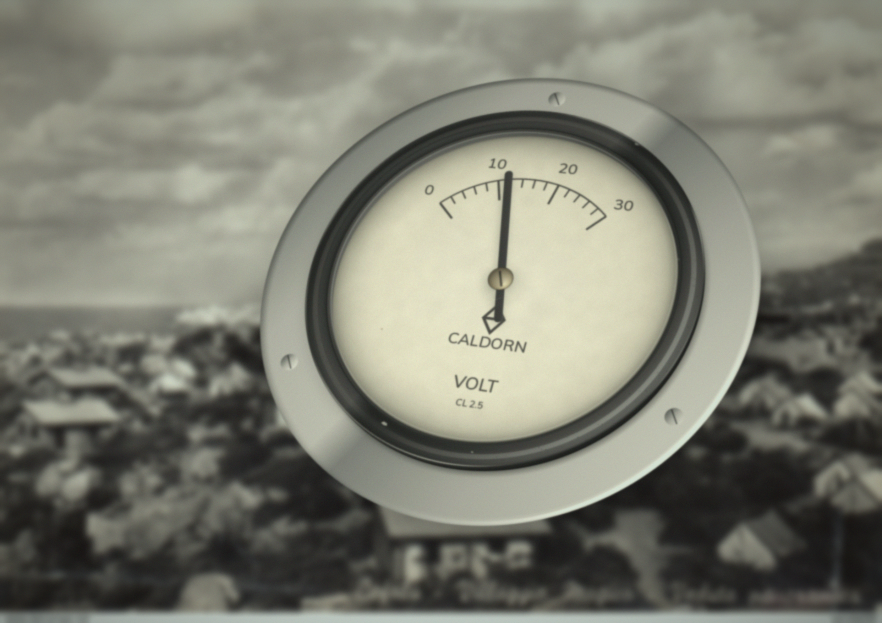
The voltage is V 12
